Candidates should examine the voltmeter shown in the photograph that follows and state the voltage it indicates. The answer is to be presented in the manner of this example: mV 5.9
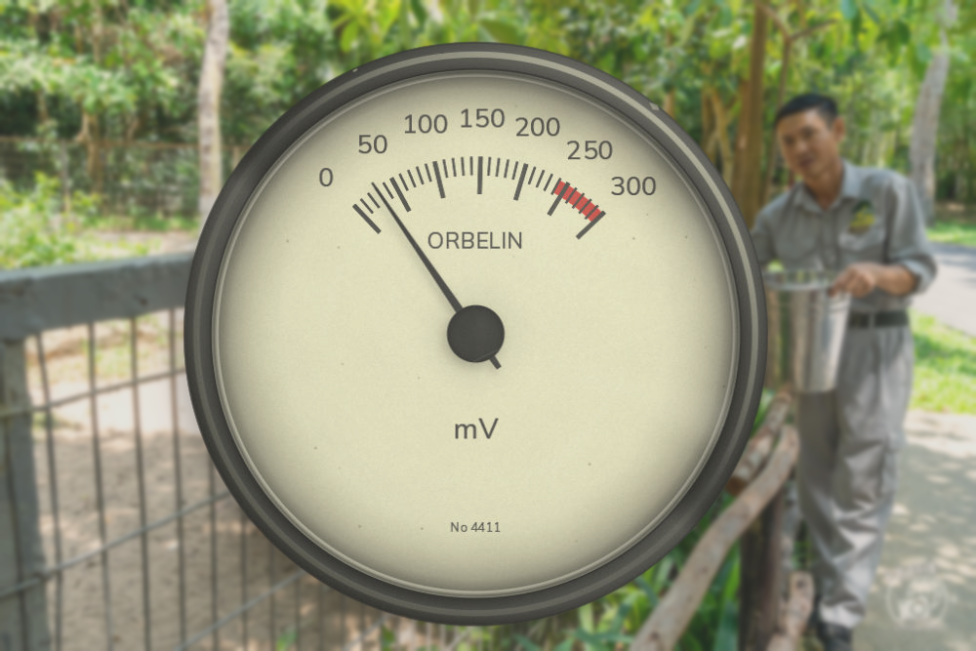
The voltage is mV 30
